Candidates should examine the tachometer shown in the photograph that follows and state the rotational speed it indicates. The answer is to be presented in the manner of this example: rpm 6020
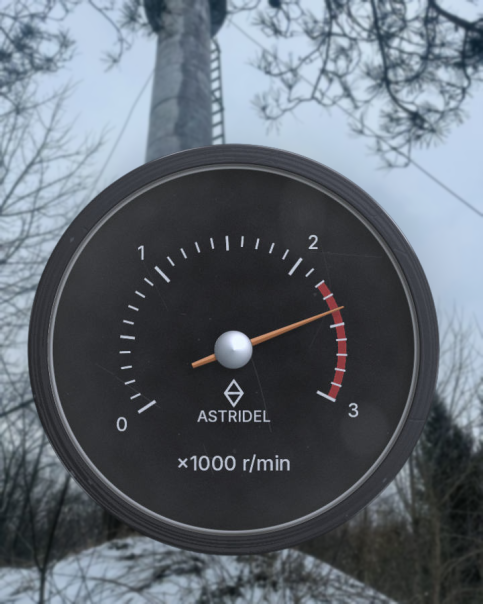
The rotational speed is rpm 2400
